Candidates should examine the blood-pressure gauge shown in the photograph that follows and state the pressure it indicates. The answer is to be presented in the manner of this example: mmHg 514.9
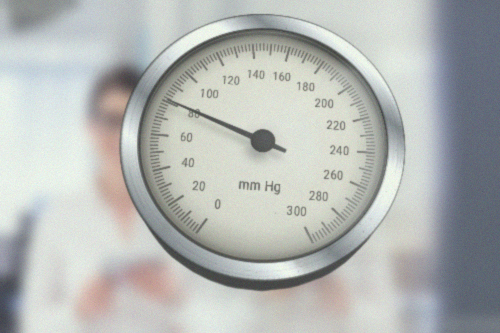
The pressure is mmHg 80
